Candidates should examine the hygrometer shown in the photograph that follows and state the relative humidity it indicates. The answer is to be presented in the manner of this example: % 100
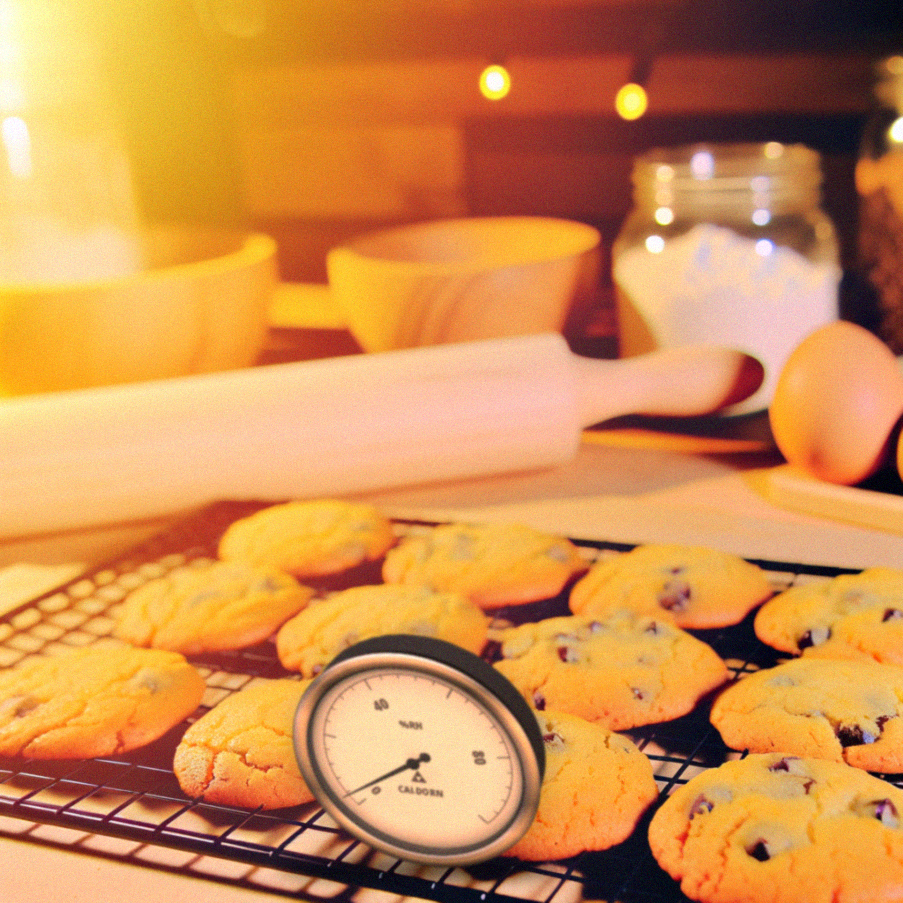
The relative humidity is % 4
